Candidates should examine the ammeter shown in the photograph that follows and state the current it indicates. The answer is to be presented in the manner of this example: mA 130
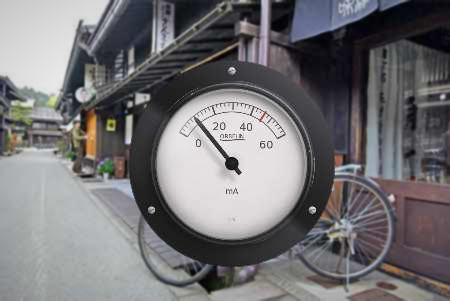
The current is mA 10
